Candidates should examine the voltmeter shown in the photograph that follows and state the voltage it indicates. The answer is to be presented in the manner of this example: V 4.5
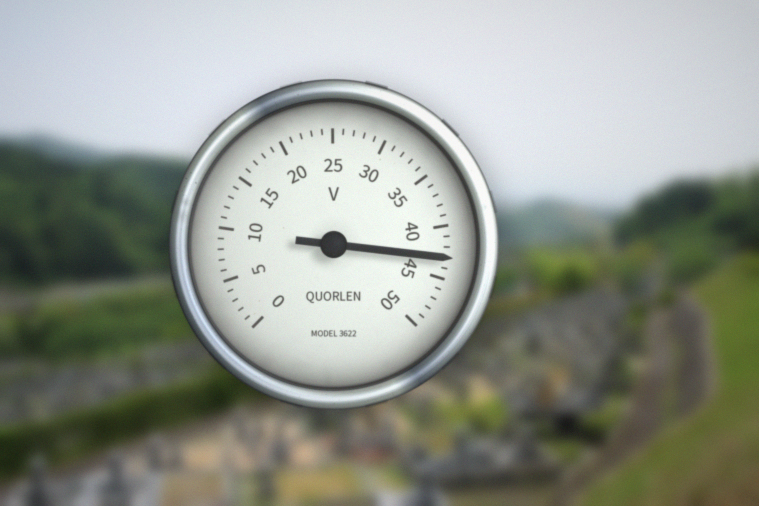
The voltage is V 43
